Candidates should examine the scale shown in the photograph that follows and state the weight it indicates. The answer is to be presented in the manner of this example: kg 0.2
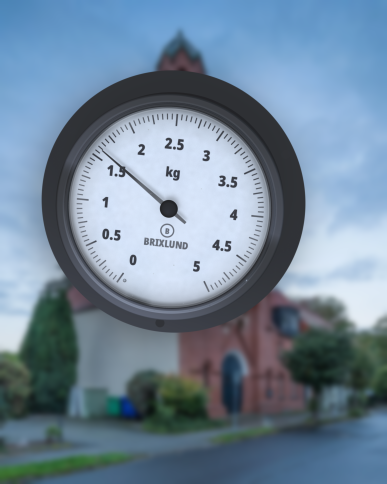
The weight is kg 1.6
